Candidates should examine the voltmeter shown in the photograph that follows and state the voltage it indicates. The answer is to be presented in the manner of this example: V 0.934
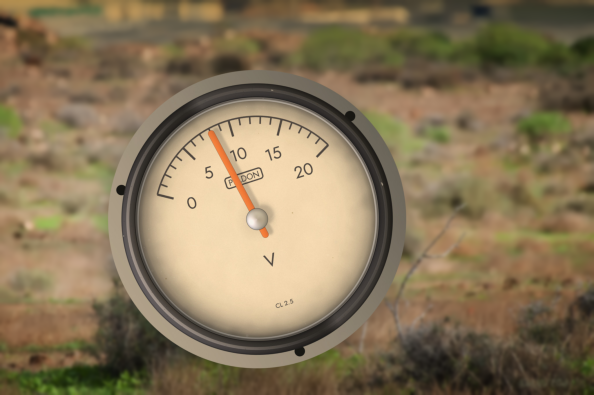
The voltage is V 8
